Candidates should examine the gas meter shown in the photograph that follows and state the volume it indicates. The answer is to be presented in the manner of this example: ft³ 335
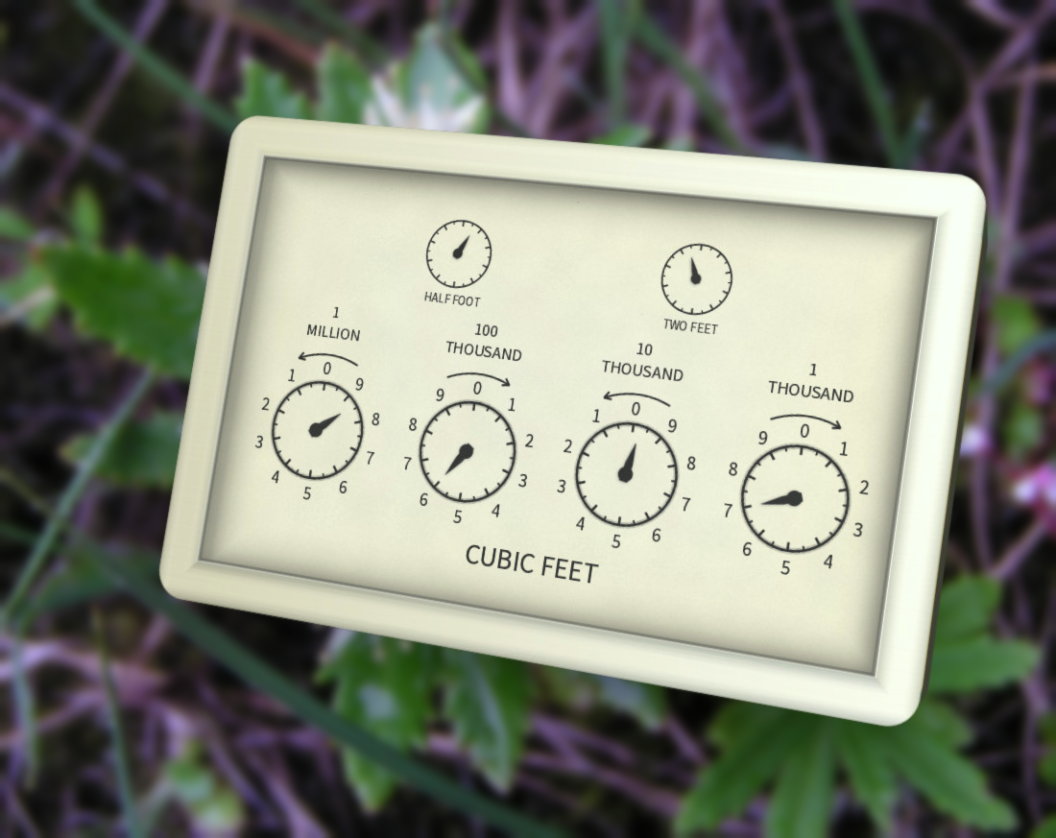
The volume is ft³ 859700
